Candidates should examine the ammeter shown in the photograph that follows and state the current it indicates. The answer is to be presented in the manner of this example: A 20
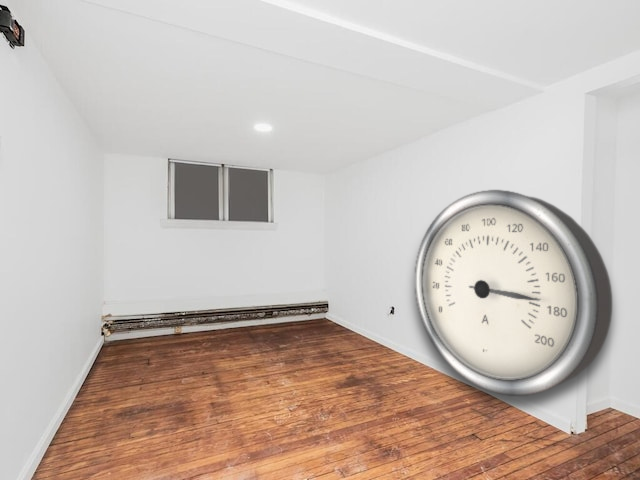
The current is A 175
